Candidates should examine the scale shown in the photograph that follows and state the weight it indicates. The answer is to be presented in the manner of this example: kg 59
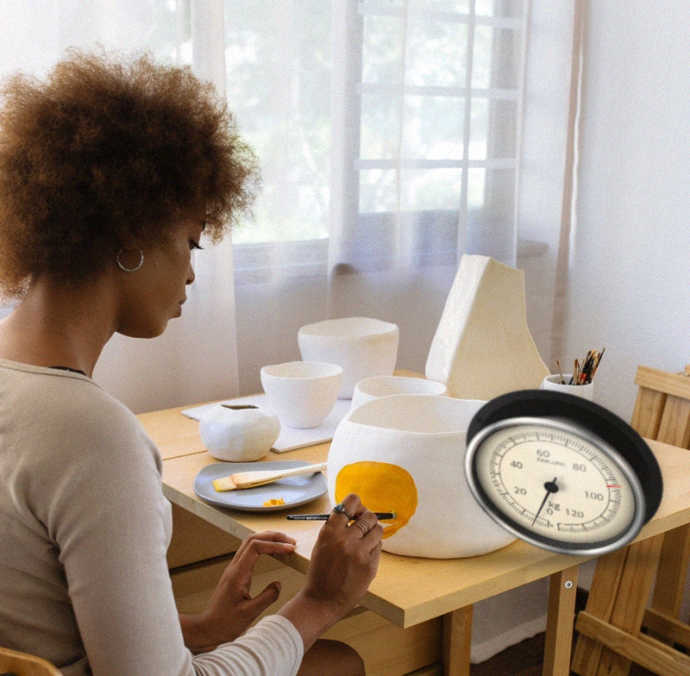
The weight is kg 5
